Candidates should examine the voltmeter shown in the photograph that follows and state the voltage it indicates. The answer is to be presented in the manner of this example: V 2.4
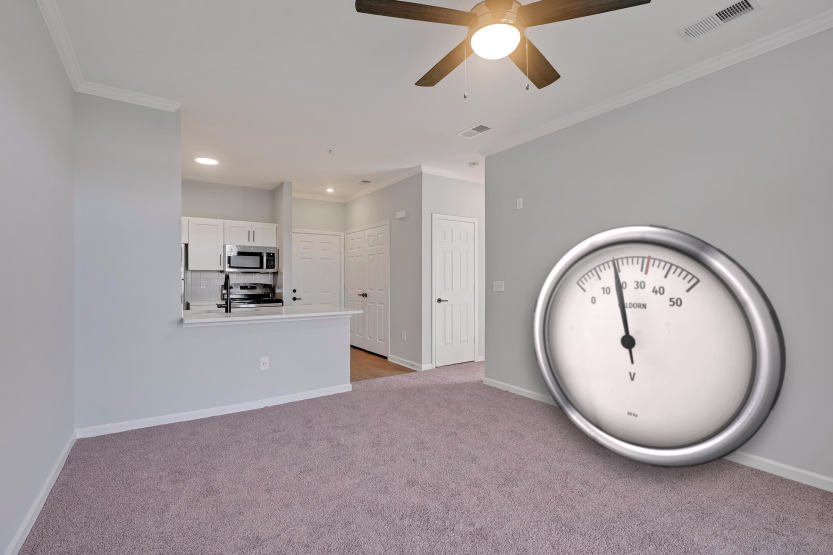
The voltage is V 20
